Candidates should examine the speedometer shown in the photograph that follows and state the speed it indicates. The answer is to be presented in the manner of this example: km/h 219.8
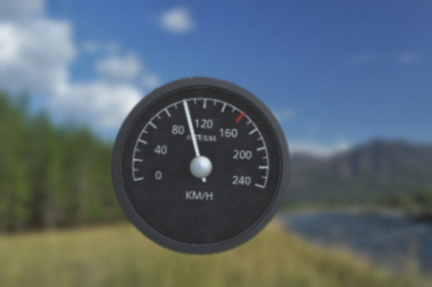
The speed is km/h 100
